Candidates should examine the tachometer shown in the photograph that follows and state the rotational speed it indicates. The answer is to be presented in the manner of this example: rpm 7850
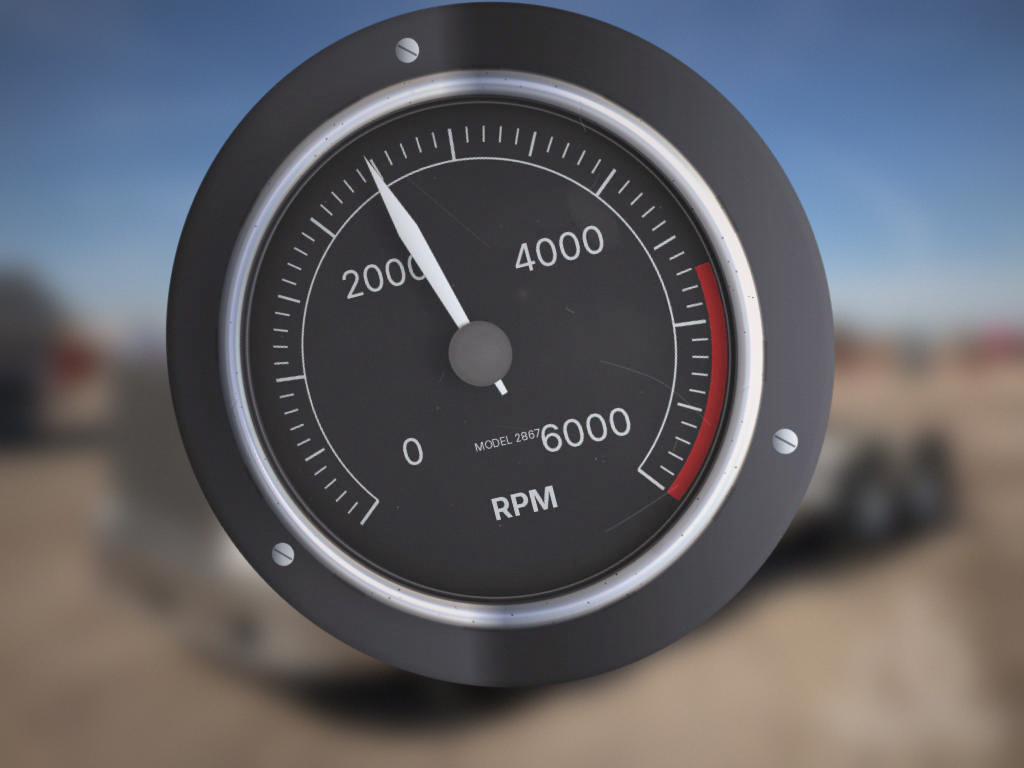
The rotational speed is rpm 2500
